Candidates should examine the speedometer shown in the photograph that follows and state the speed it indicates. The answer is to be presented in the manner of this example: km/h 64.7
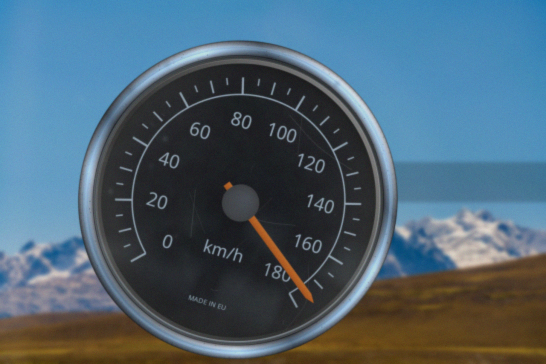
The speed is km/h 175
